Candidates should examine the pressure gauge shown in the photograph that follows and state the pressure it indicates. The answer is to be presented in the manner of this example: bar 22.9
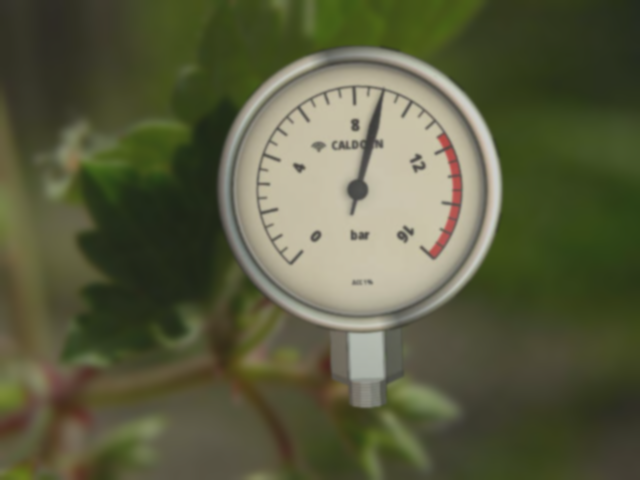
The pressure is bar 9
